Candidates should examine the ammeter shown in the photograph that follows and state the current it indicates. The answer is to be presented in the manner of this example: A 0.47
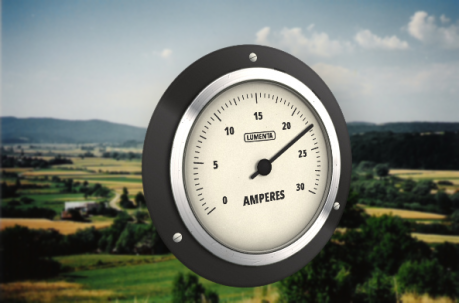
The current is A 22.5
